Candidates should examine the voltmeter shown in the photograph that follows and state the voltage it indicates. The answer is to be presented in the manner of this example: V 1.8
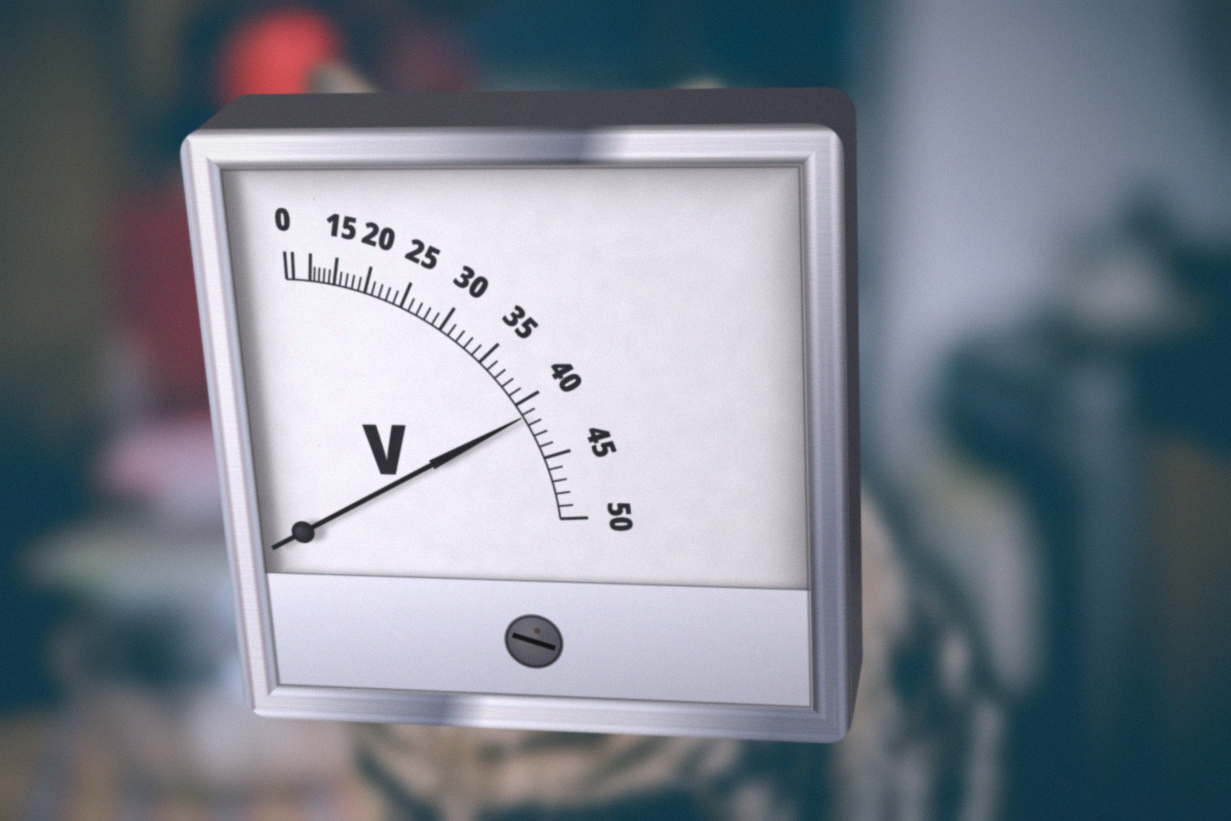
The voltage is V 41
